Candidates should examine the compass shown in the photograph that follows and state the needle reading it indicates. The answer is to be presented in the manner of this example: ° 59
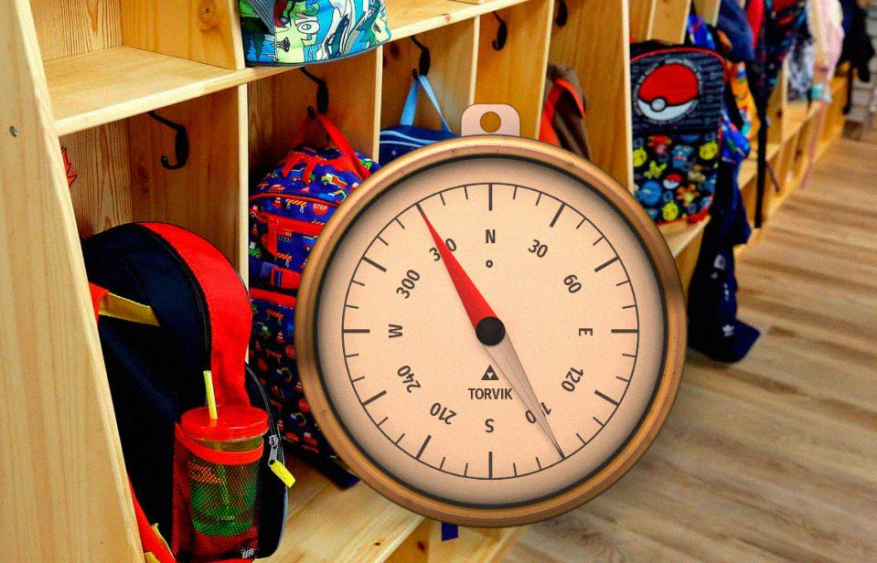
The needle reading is ° 330
